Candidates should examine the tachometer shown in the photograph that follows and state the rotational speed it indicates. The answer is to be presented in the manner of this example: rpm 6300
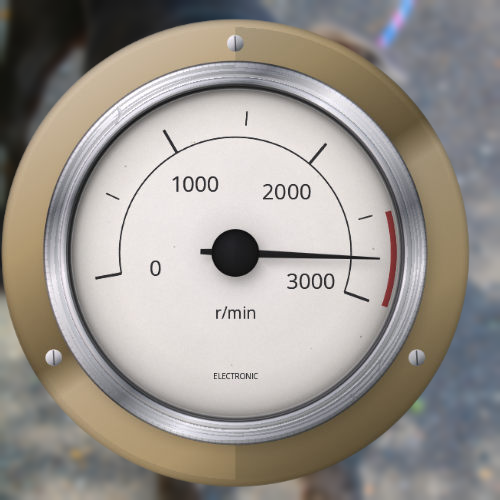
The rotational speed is rpm 2750
